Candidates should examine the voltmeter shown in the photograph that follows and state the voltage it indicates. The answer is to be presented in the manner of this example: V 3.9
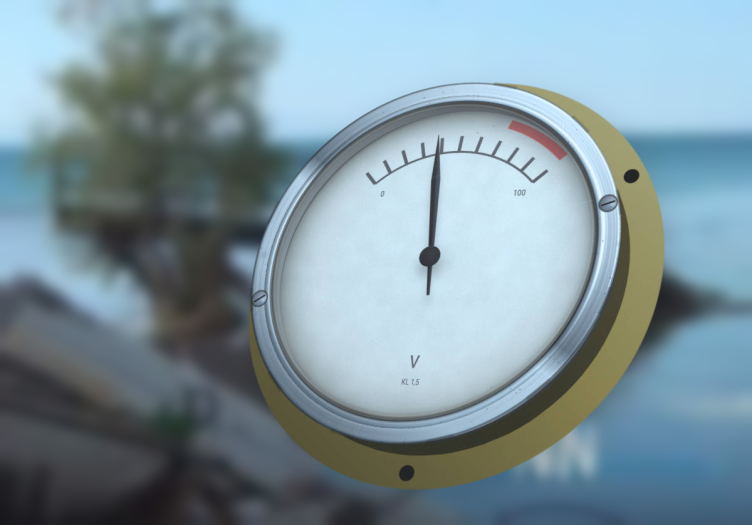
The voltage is V 40
